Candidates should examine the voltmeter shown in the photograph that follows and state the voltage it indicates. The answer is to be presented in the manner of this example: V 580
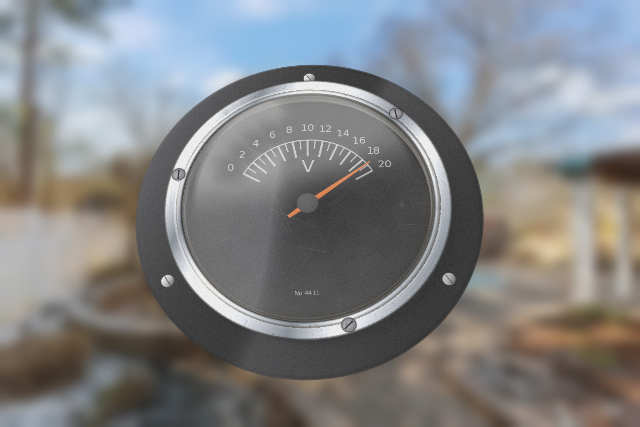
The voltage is V 19
